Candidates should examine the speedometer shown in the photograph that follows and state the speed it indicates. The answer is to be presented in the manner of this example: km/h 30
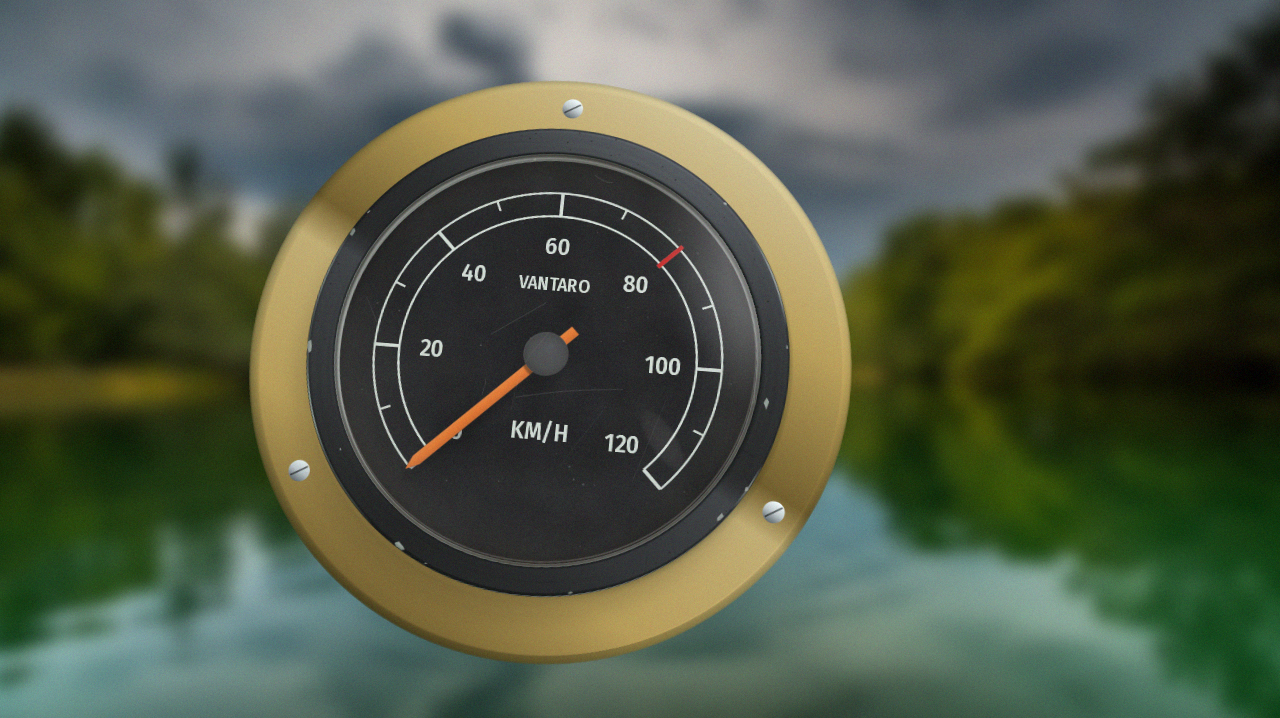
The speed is km/h 0
